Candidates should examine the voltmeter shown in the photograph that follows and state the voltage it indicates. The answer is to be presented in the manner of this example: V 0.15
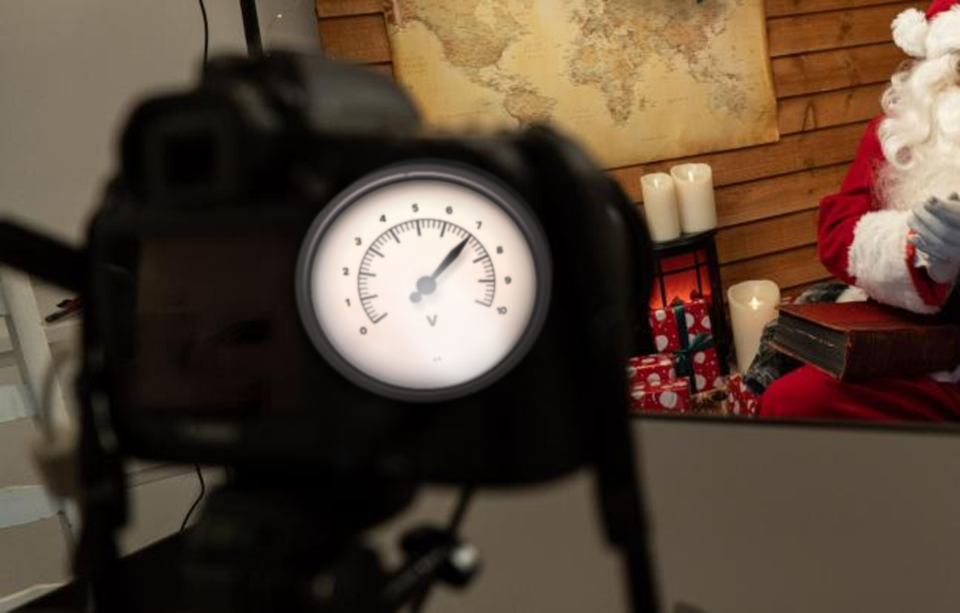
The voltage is V 7
